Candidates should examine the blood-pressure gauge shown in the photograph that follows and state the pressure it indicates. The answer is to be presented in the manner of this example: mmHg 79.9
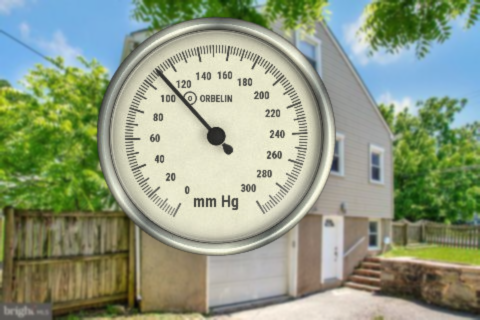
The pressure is mmHg 110
